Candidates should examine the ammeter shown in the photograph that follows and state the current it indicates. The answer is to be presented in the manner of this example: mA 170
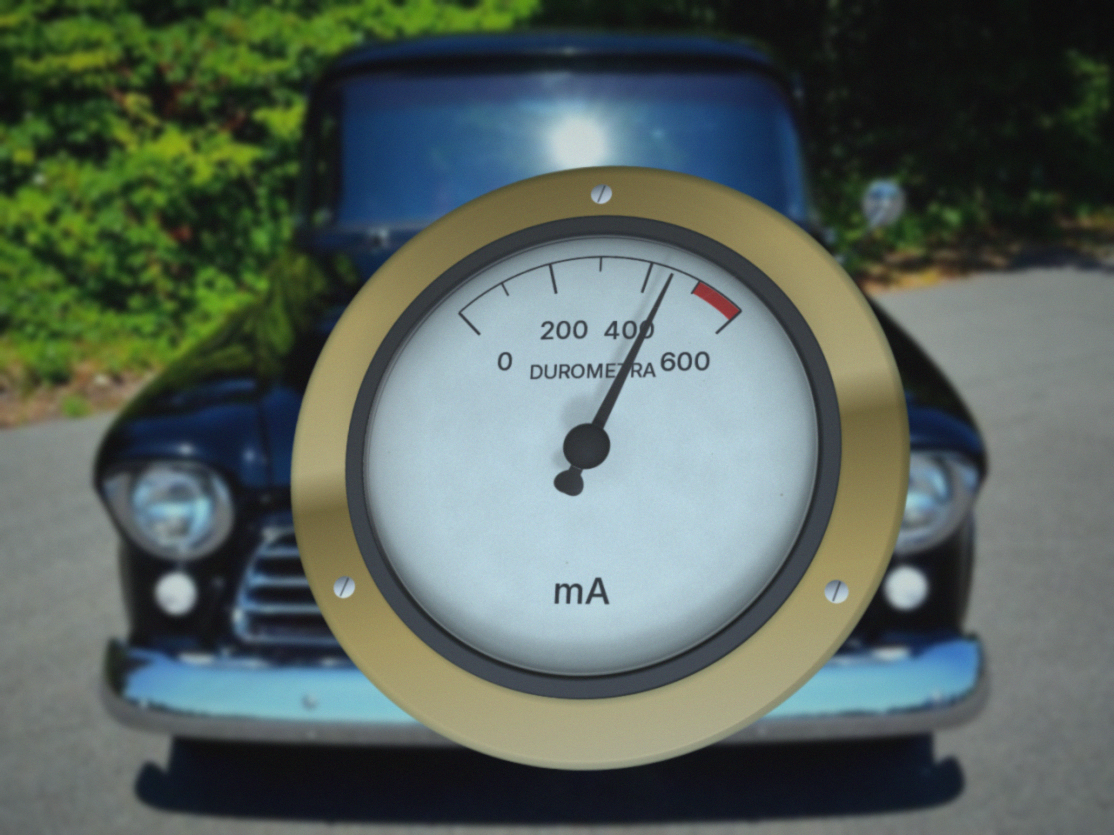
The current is mA 450
